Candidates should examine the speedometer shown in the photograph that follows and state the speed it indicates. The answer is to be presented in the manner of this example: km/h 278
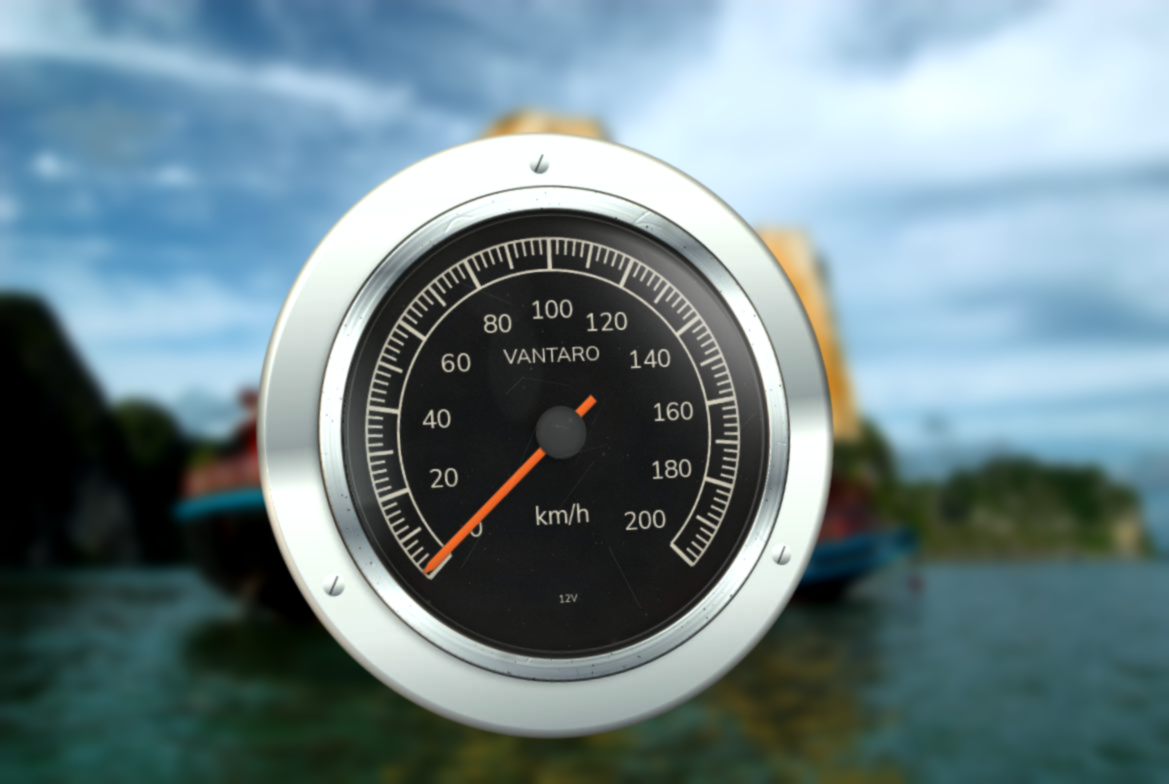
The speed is km/h 2
